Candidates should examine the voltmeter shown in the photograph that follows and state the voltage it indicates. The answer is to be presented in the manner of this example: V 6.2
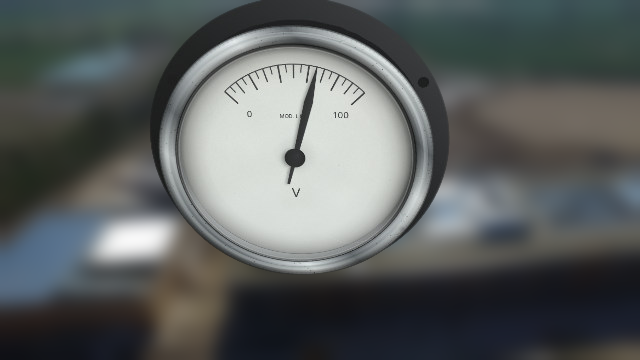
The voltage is V 65
